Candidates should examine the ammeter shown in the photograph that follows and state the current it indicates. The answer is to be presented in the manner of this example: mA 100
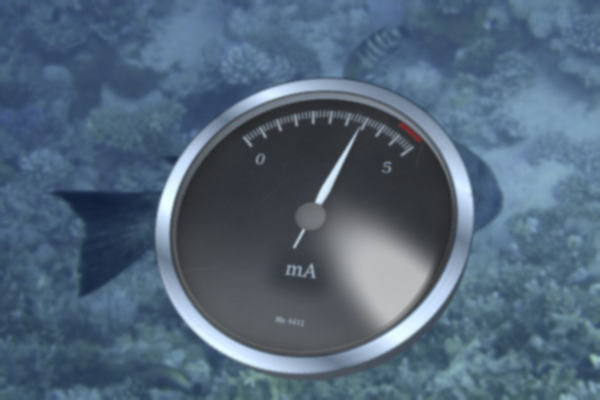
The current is mA 3.5
